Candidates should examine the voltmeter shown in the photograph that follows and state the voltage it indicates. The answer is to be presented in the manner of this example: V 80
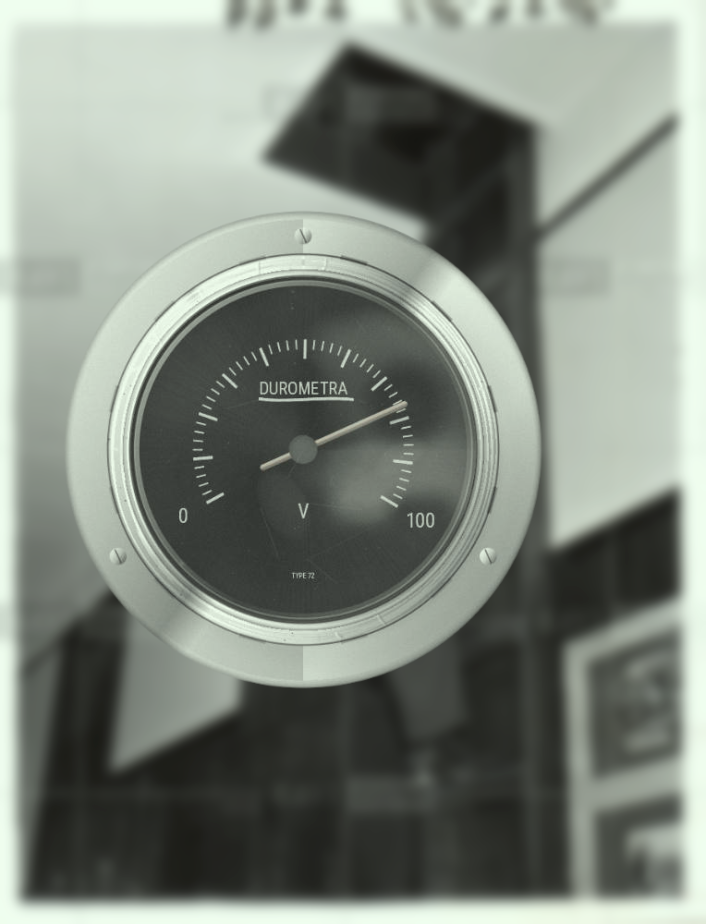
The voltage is V 77
